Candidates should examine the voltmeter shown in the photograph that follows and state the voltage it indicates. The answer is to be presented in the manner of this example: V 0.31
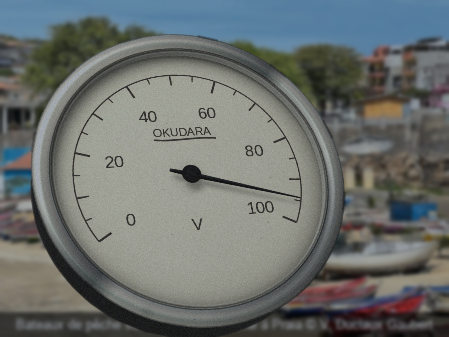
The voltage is V 95
